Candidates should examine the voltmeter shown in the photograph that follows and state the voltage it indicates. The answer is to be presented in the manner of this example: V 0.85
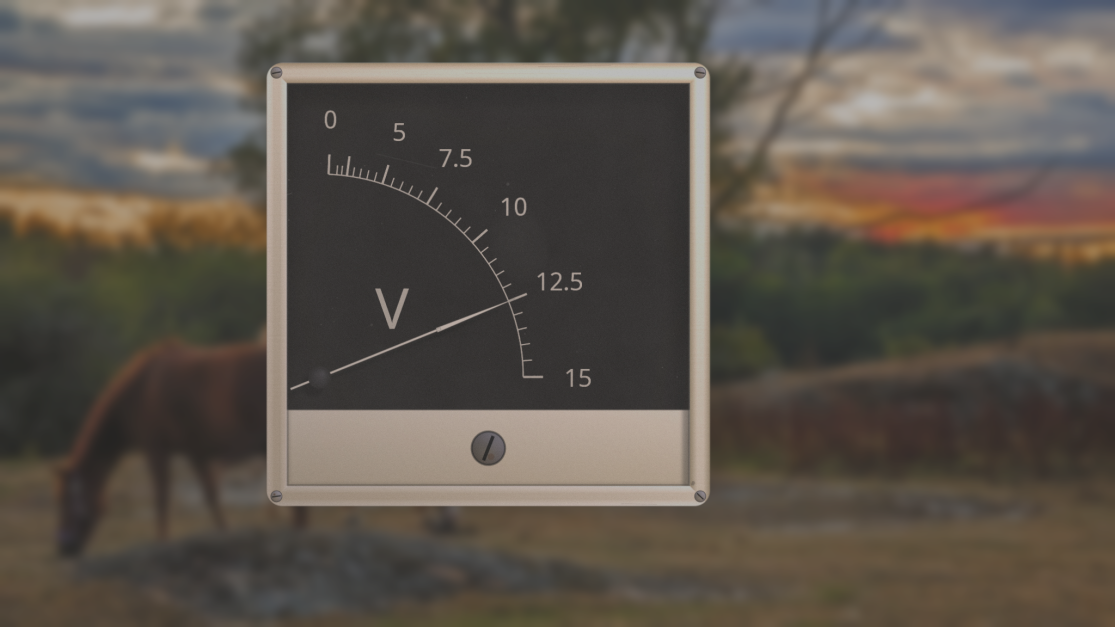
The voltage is V 12.5
